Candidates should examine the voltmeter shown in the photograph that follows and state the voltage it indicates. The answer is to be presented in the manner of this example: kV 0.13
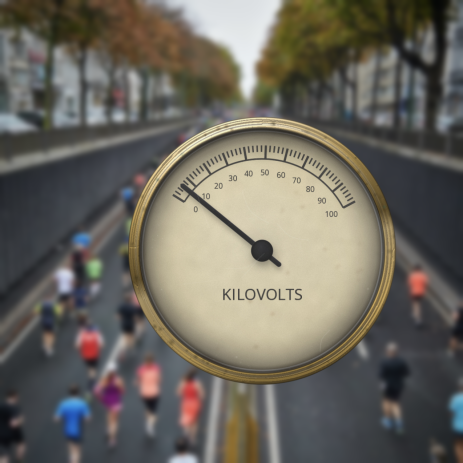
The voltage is kV 6
